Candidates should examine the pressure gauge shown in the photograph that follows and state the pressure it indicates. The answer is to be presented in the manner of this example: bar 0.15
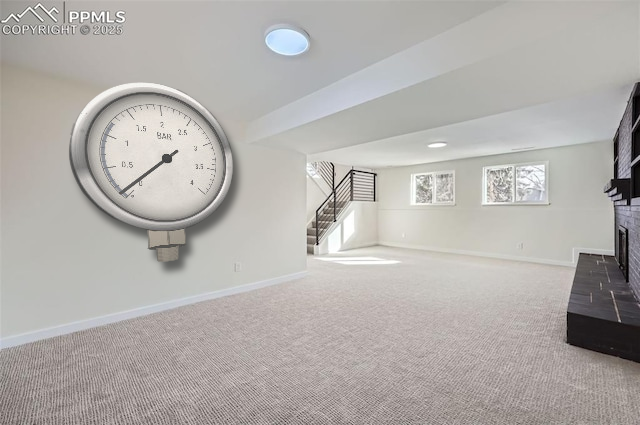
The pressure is bar 0.1
